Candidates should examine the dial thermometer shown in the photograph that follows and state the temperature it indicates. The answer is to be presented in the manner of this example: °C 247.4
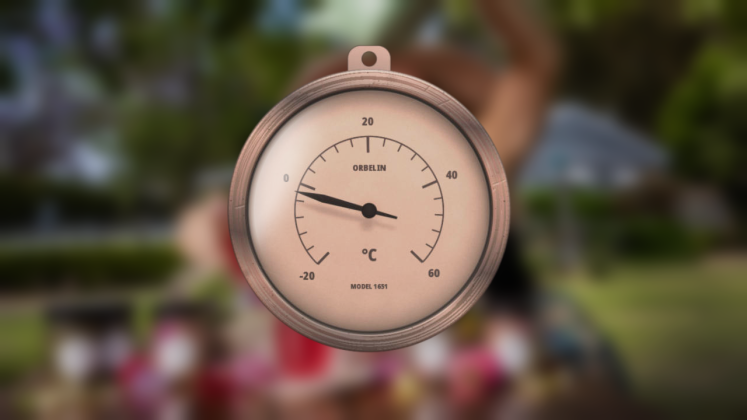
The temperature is °C -2
